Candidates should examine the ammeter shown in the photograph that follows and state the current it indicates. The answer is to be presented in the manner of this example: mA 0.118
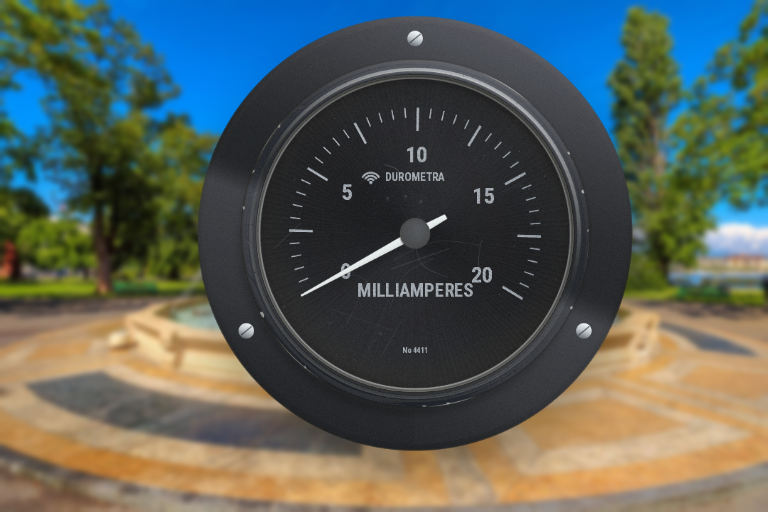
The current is mA 0
